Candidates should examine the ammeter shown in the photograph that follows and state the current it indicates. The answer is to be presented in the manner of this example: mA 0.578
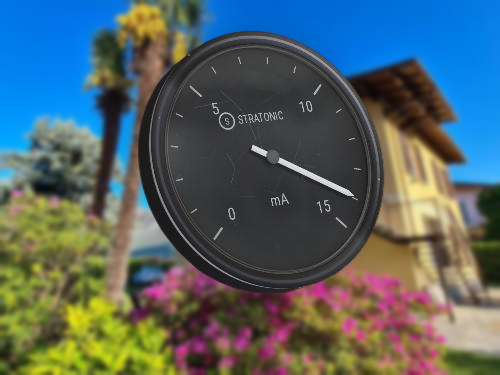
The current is mA 14
